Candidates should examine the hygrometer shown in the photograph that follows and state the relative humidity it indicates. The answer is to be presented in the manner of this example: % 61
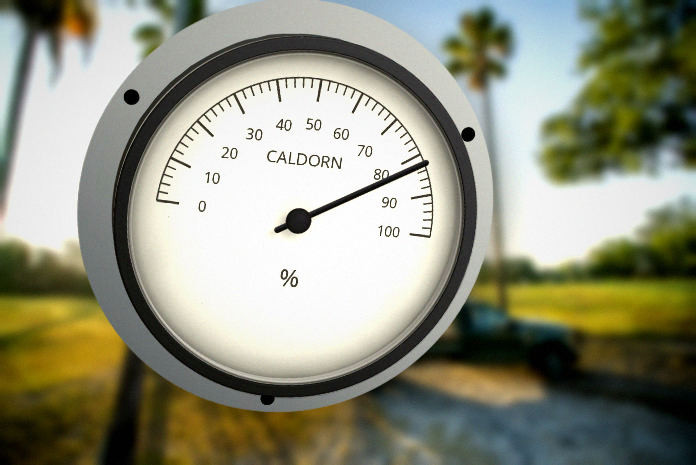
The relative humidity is % 82
